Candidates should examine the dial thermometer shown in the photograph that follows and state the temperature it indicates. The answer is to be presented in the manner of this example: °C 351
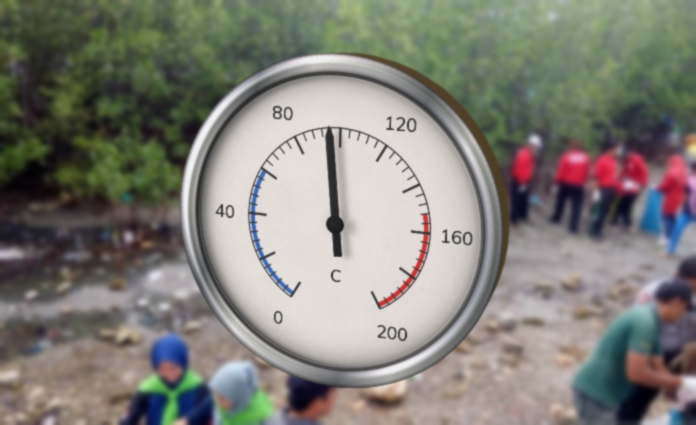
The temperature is °C 96
